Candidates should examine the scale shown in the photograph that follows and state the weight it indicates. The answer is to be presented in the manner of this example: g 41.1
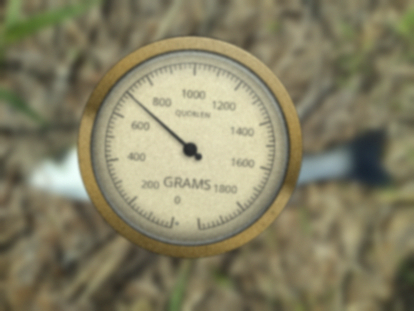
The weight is g 700
